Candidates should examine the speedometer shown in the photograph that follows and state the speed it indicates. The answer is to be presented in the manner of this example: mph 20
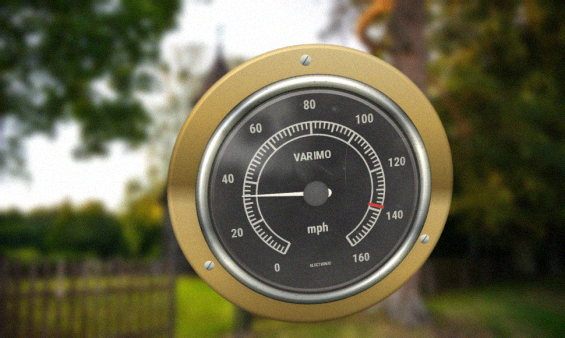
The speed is mph 34
